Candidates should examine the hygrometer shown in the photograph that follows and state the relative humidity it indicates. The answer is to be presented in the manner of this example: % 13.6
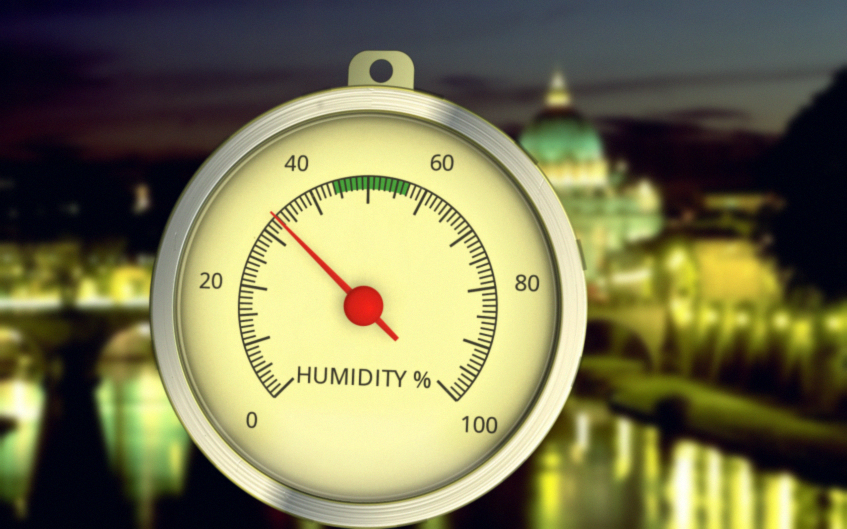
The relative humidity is % 33
